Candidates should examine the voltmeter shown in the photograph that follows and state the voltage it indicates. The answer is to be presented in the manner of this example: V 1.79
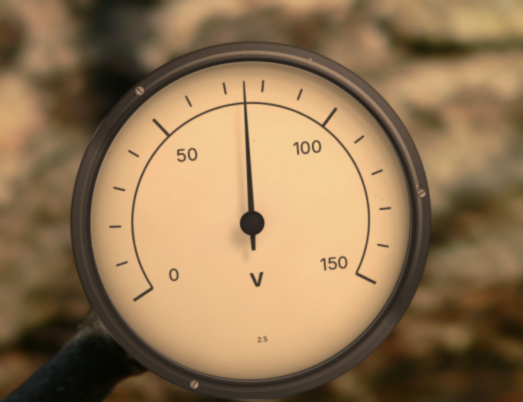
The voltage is V 75
